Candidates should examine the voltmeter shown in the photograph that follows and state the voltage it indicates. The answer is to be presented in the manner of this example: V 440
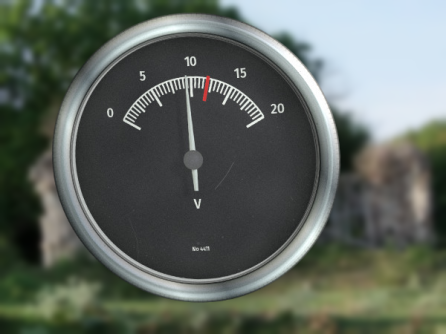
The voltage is V 9.5
